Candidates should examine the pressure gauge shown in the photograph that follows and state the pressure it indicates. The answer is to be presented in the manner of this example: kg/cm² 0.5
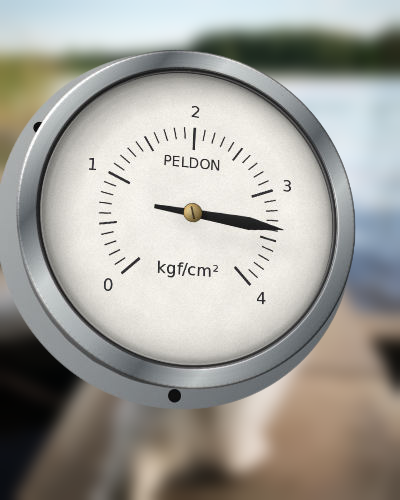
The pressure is kg/cm² 3.4
